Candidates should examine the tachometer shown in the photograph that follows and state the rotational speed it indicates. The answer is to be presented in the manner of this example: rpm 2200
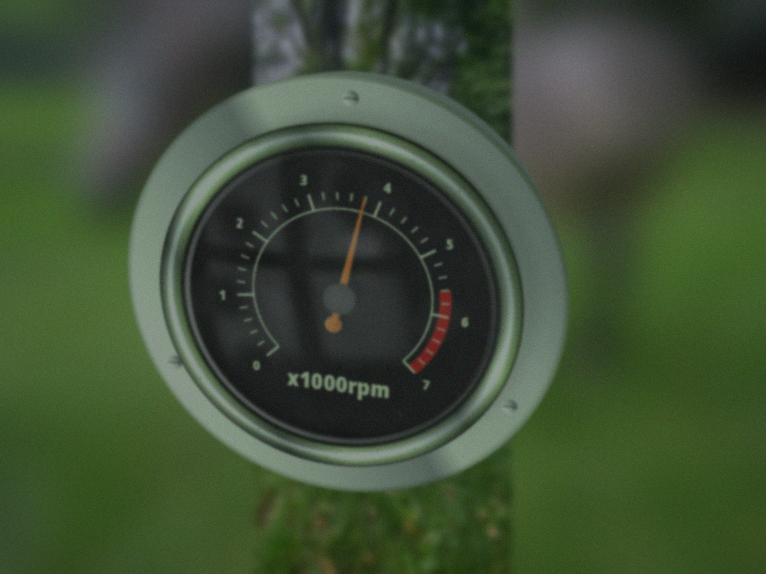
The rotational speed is rpm 3800
